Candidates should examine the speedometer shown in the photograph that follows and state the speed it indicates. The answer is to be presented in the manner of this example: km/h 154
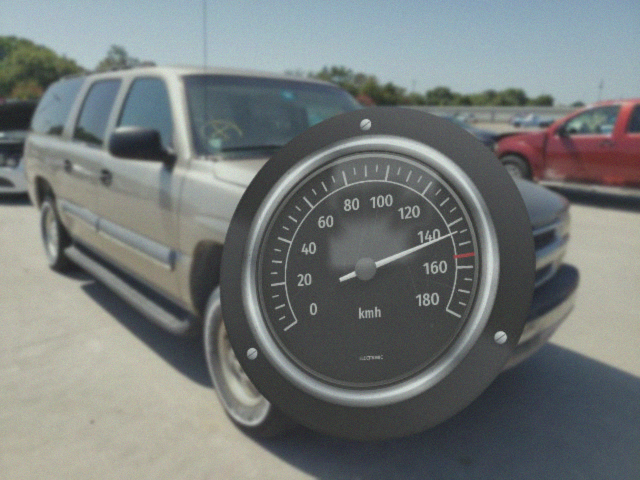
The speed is km/h 145
